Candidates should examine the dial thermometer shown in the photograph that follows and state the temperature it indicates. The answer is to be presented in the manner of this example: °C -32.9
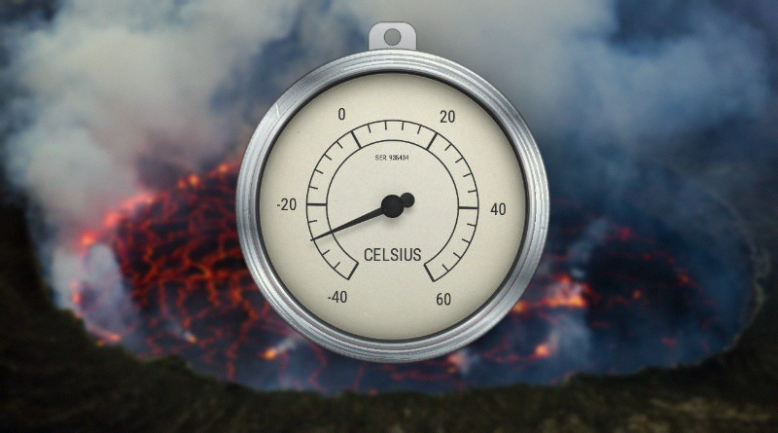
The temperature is °C -28
